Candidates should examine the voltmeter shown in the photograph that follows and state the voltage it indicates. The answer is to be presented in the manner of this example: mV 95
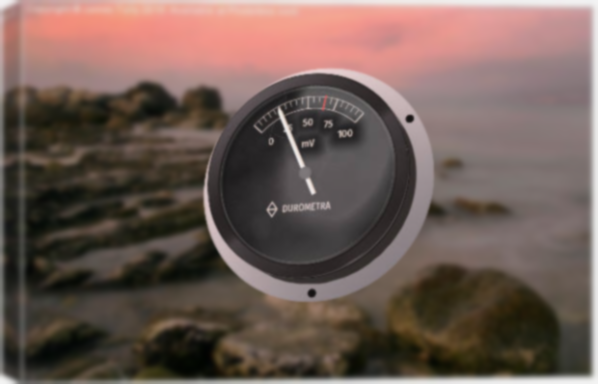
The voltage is mV 25
